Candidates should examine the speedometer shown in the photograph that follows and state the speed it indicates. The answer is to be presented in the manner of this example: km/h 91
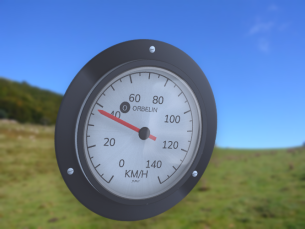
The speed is km/h 37.5
